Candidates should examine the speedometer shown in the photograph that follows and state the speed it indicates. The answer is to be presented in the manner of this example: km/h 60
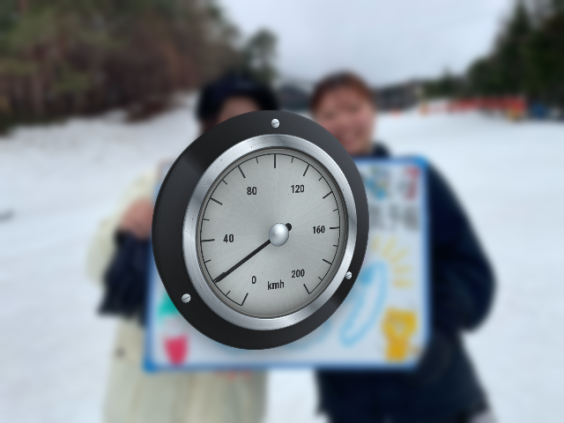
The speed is km/h 20
